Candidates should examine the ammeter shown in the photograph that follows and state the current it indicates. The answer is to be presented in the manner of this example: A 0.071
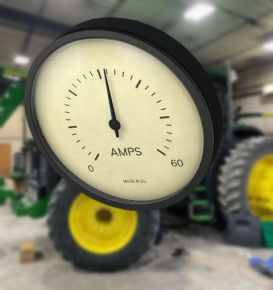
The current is A 32
